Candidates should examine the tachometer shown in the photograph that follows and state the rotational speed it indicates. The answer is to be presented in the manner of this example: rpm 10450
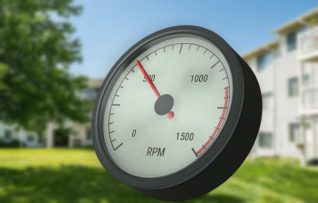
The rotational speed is rpm 500
